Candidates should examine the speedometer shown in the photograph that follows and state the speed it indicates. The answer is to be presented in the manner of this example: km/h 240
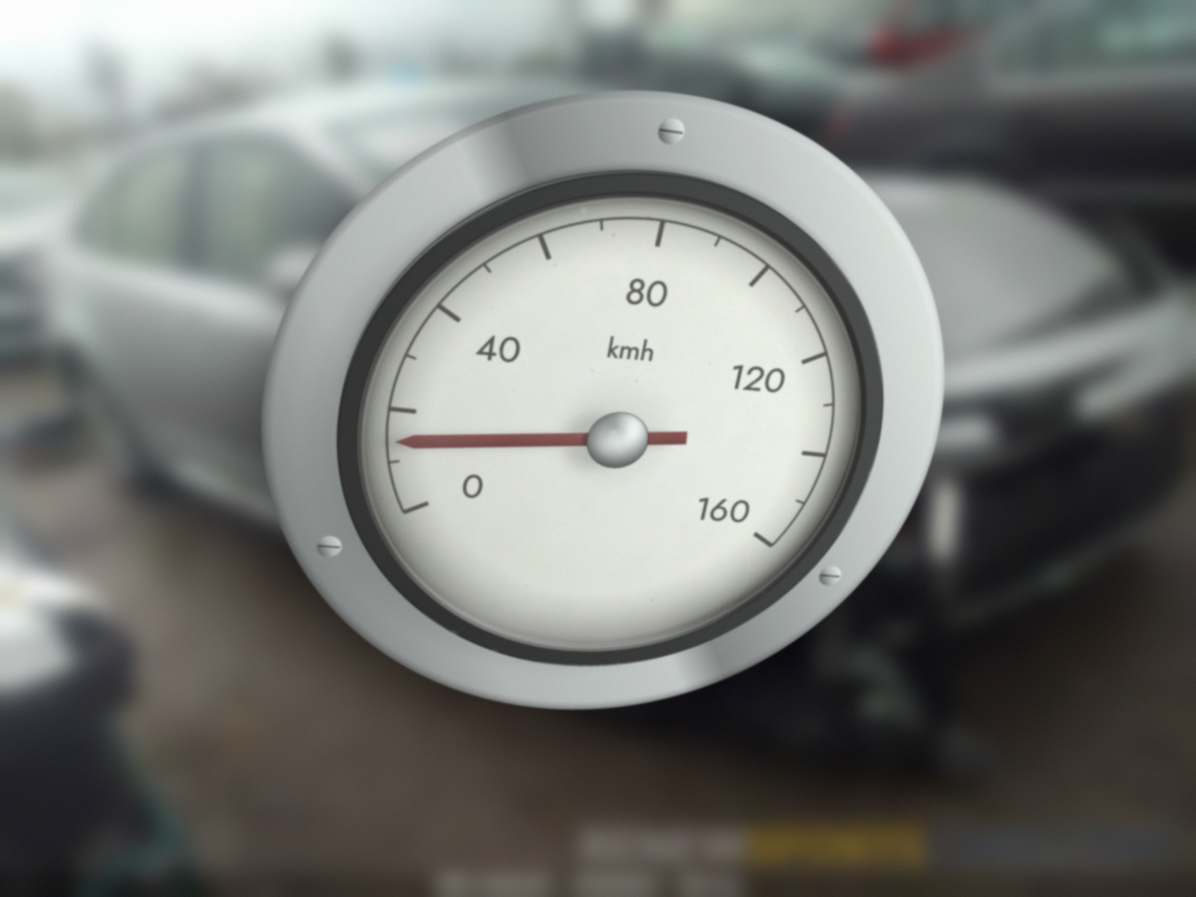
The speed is km/h 15
